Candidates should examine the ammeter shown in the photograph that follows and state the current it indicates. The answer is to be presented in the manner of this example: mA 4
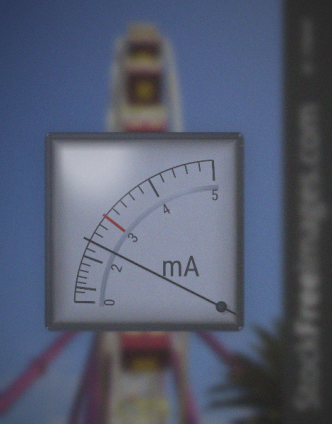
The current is mA 2.4
